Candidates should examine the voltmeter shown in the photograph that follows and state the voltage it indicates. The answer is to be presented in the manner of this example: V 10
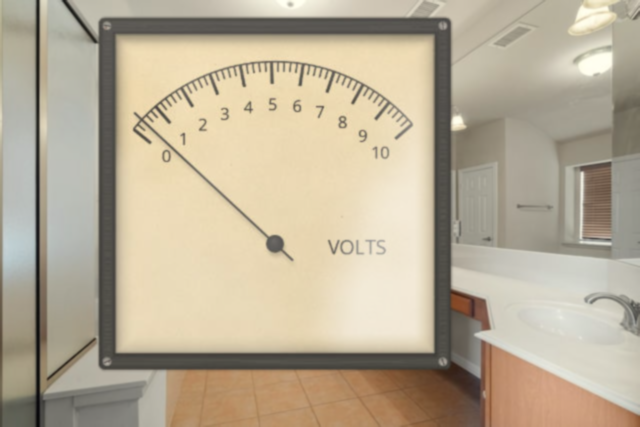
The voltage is V 0.4
